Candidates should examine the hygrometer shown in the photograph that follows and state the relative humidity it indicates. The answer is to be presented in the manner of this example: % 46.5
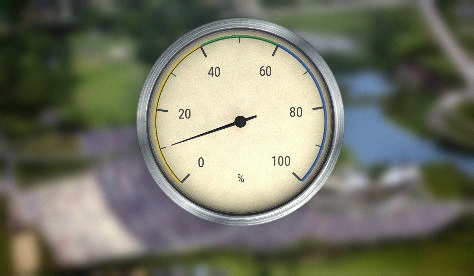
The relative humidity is % 10
